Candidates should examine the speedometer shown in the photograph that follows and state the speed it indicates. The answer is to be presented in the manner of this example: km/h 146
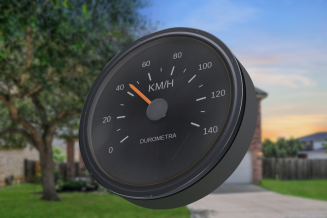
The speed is km/h 45
